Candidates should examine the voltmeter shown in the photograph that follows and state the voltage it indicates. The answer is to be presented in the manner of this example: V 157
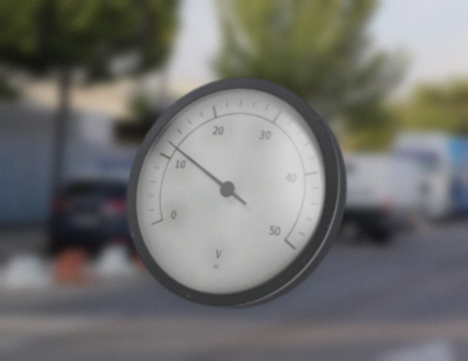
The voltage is V 12
